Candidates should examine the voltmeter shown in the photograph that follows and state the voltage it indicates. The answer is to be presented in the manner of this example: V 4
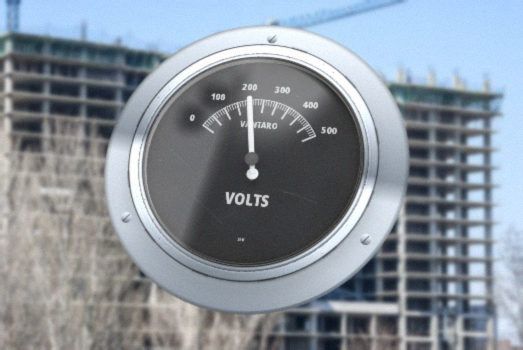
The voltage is V 200
